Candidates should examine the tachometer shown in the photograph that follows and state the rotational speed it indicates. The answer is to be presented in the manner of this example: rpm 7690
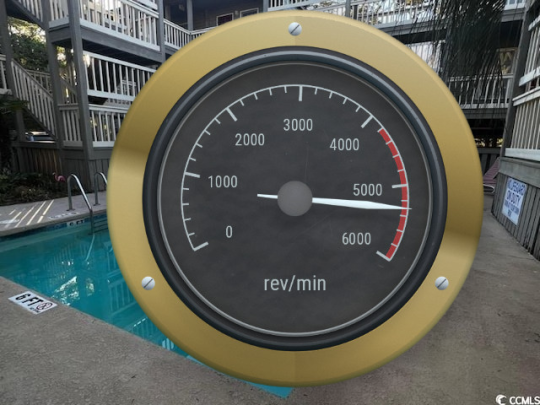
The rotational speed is rpm 5300
